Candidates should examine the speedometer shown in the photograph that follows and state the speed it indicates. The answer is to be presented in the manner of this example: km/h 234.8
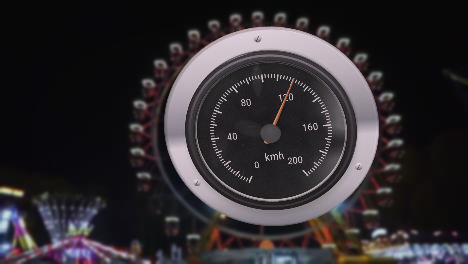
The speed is km/h 120
